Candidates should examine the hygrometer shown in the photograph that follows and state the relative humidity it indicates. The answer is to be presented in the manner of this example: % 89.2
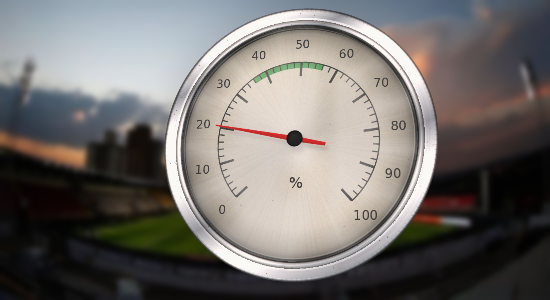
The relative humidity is % 20
